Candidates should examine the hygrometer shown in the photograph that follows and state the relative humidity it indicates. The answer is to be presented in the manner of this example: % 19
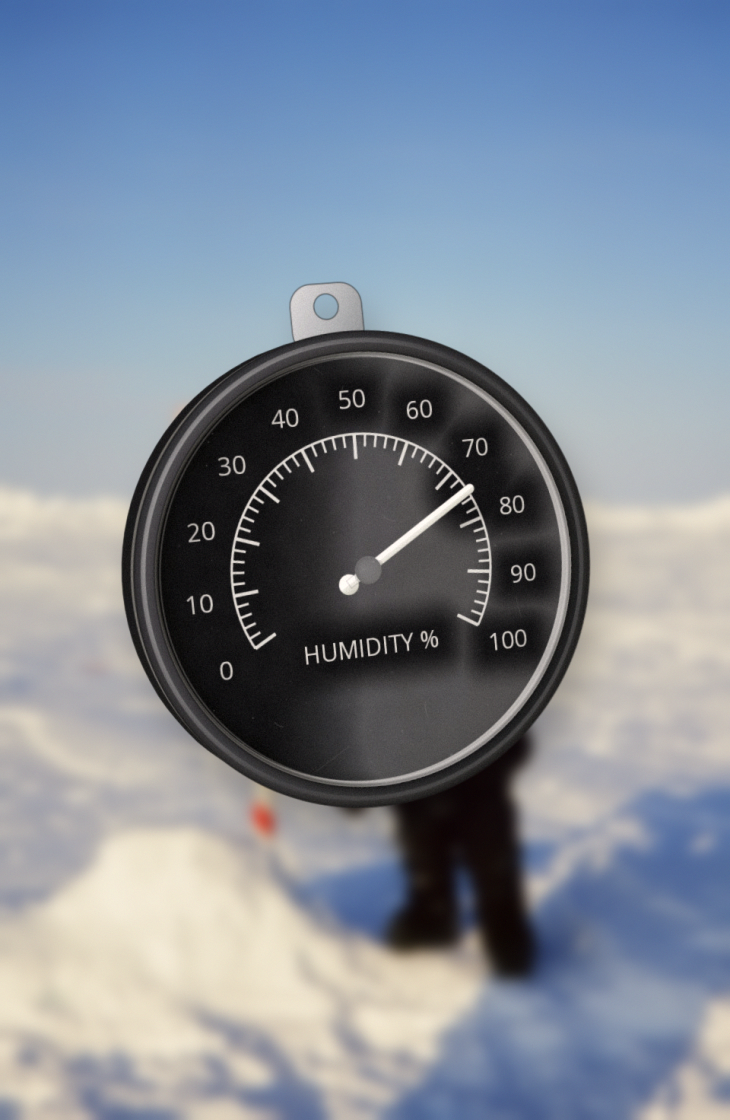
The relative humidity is % 74
